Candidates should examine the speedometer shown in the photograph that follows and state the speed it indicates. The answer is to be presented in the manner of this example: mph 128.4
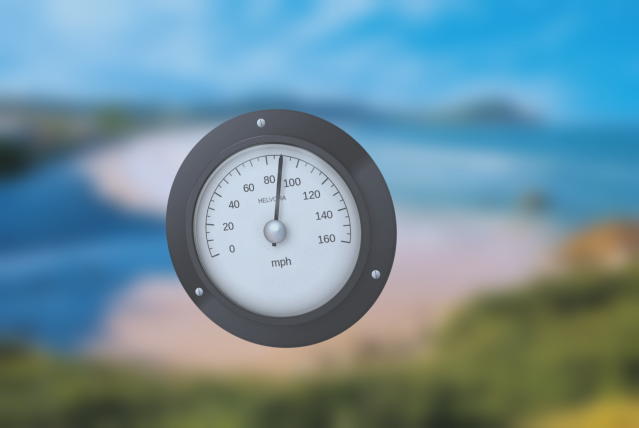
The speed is mph 90
